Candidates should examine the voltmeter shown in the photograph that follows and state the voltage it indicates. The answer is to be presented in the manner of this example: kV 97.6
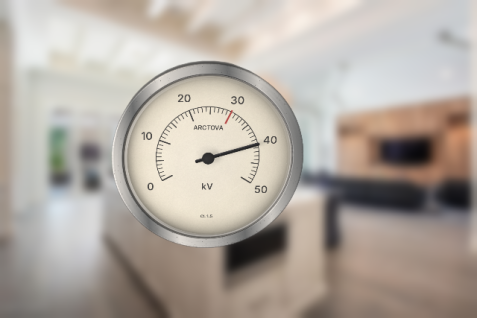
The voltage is kV 40
